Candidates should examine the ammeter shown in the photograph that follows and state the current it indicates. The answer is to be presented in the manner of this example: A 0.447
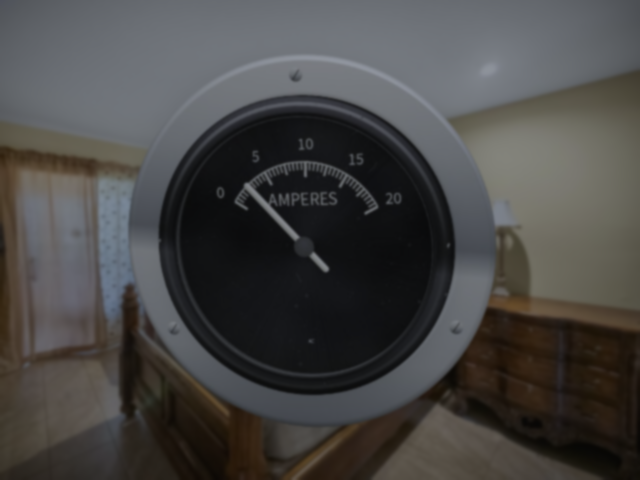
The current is A 2.5
